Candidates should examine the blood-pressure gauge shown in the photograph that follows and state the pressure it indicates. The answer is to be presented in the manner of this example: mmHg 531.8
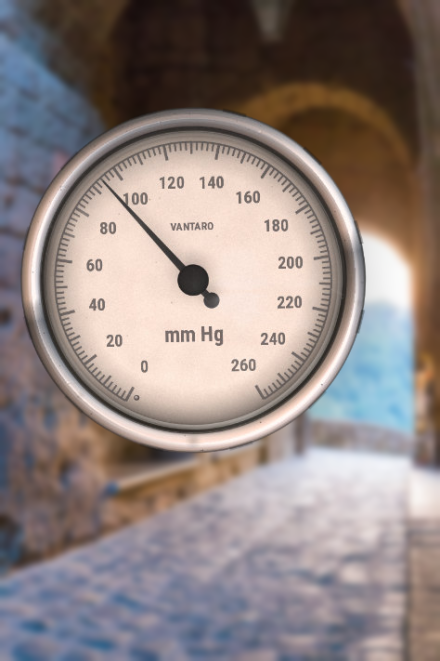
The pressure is mmHg 94
